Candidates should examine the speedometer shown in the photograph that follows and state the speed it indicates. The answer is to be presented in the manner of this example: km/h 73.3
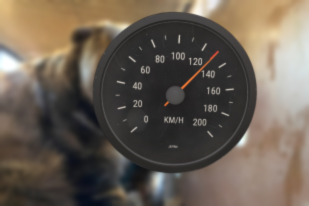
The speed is km/h 130
